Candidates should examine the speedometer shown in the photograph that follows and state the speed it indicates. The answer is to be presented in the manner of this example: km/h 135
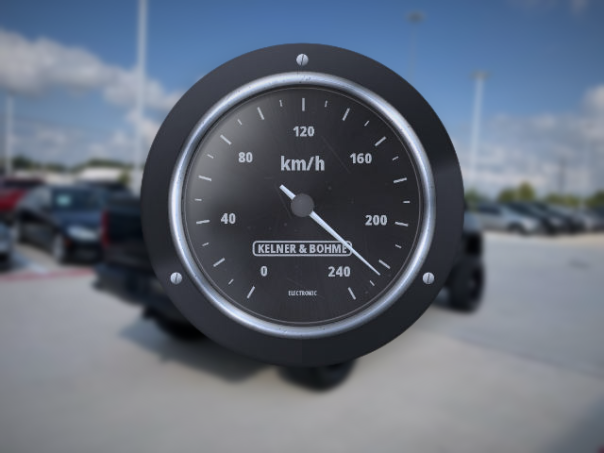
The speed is km/h 225
